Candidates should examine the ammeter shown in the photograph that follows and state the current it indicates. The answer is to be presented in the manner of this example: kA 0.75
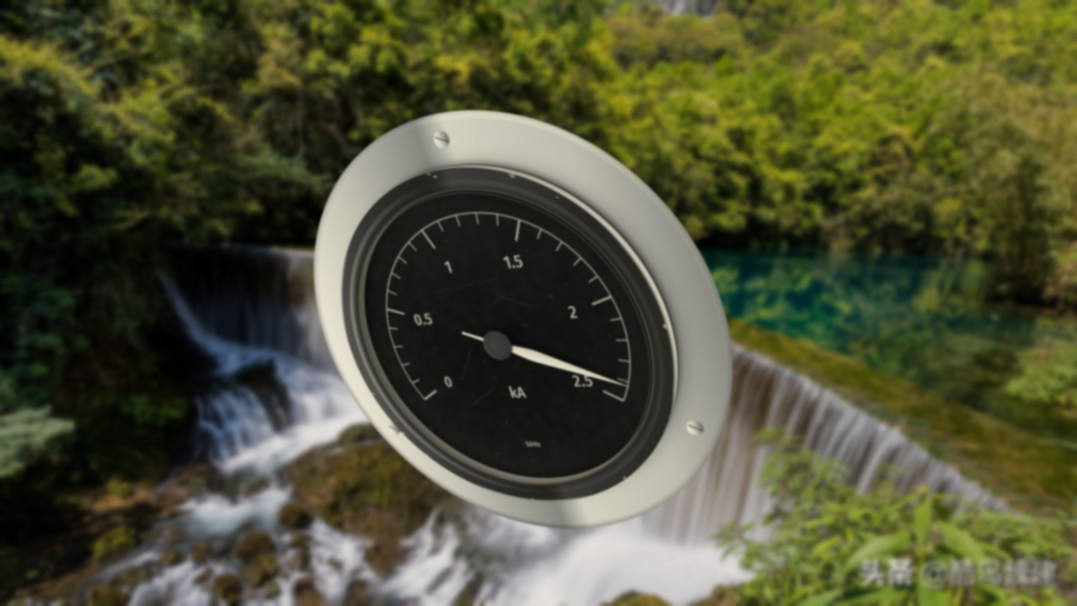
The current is kA 2.4
